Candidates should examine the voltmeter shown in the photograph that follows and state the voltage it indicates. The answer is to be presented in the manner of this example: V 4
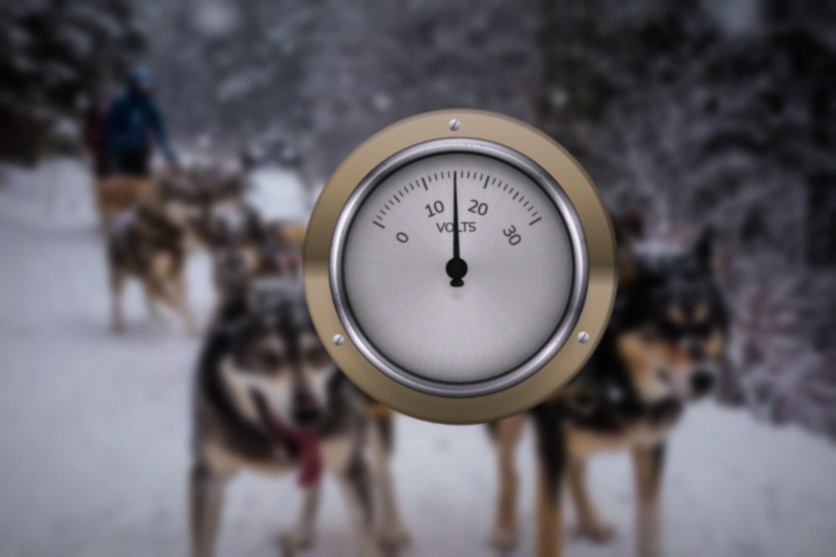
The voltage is V 15
